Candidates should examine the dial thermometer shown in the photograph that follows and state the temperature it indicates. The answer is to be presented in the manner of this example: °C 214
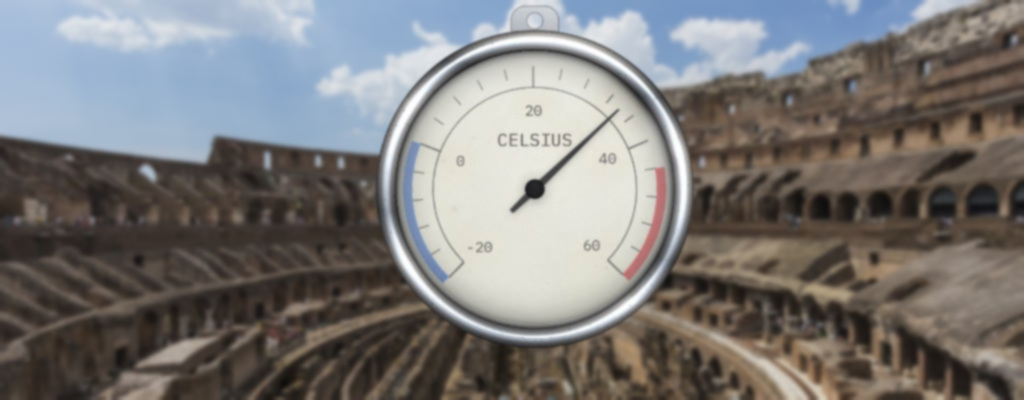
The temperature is °C 34
